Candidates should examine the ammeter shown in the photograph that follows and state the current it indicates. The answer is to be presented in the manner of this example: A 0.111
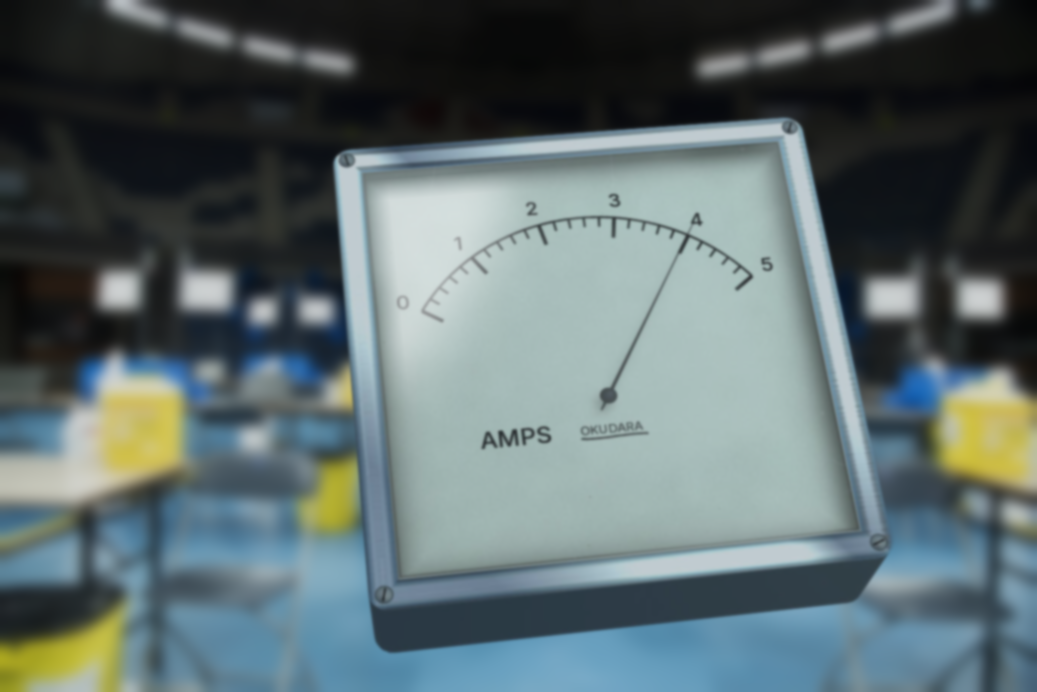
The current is A 4
